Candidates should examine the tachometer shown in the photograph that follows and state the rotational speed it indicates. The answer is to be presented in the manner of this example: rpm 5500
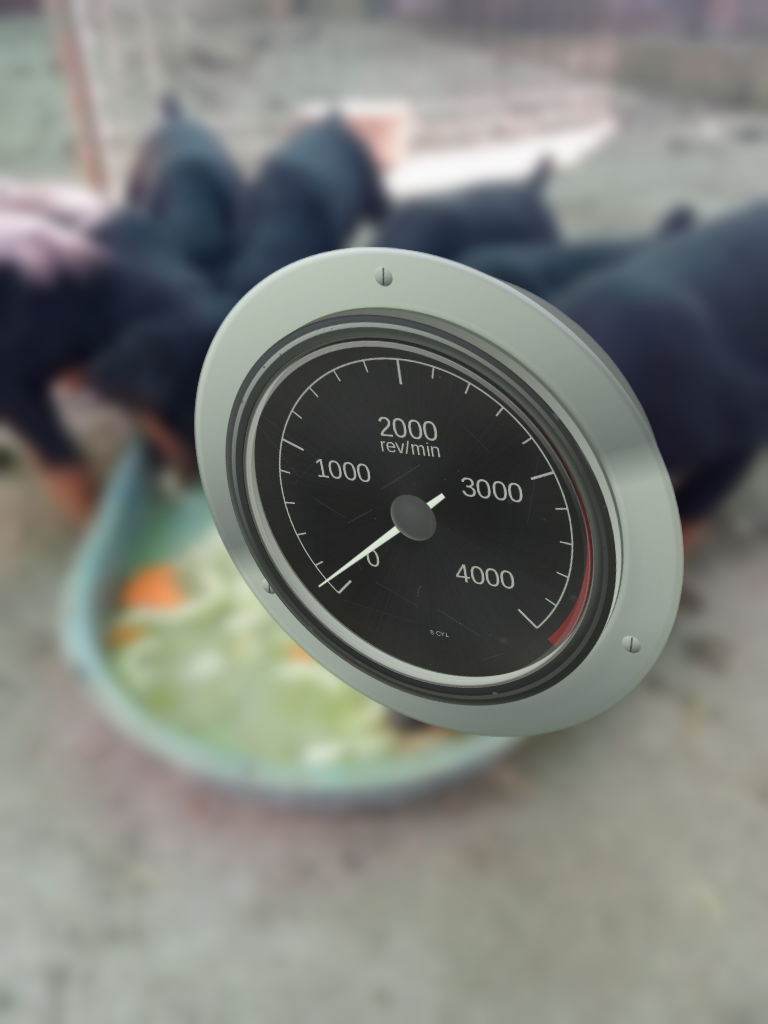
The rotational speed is rpm 100
